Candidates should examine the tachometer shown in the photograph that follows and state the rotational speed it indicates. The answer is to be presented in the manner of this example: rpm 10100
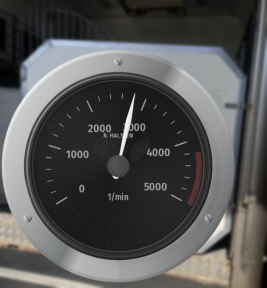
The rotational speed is rpm 2800
